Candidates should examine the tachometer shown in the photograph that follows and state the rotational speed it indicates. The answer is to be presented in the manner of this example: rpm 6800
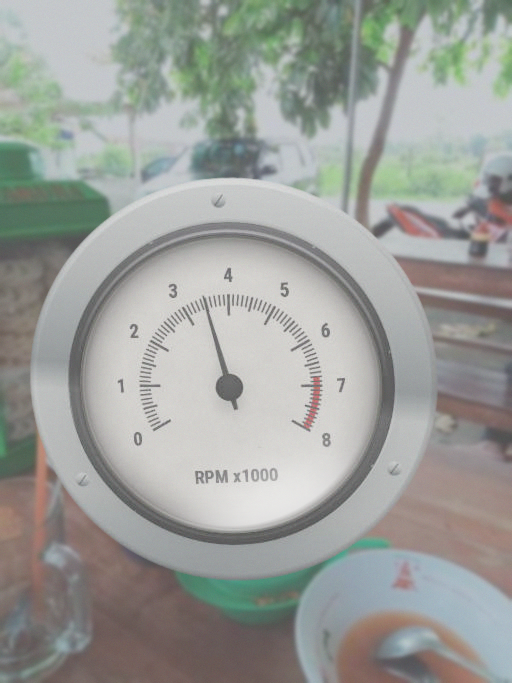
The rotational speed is rpm 3500
